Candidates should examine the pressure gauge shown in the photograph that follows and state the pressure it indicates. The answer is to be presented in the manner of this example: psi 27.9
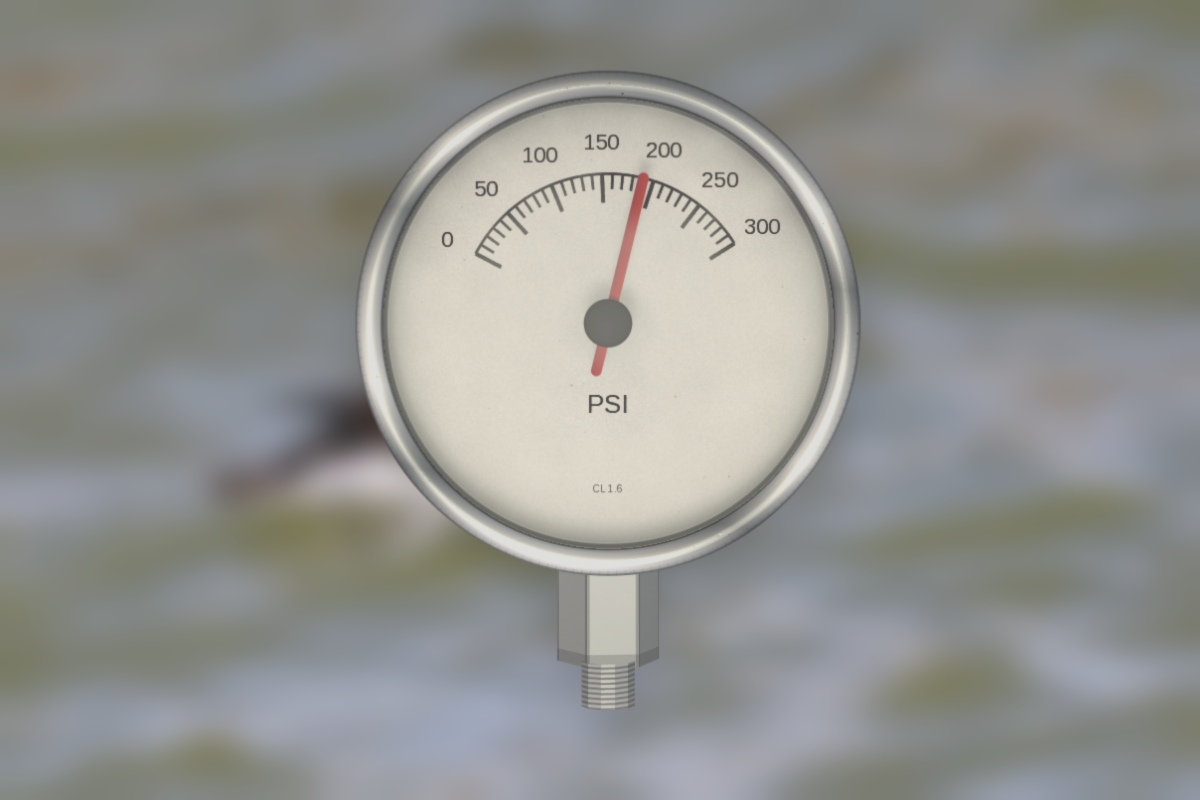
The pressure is psi 190
